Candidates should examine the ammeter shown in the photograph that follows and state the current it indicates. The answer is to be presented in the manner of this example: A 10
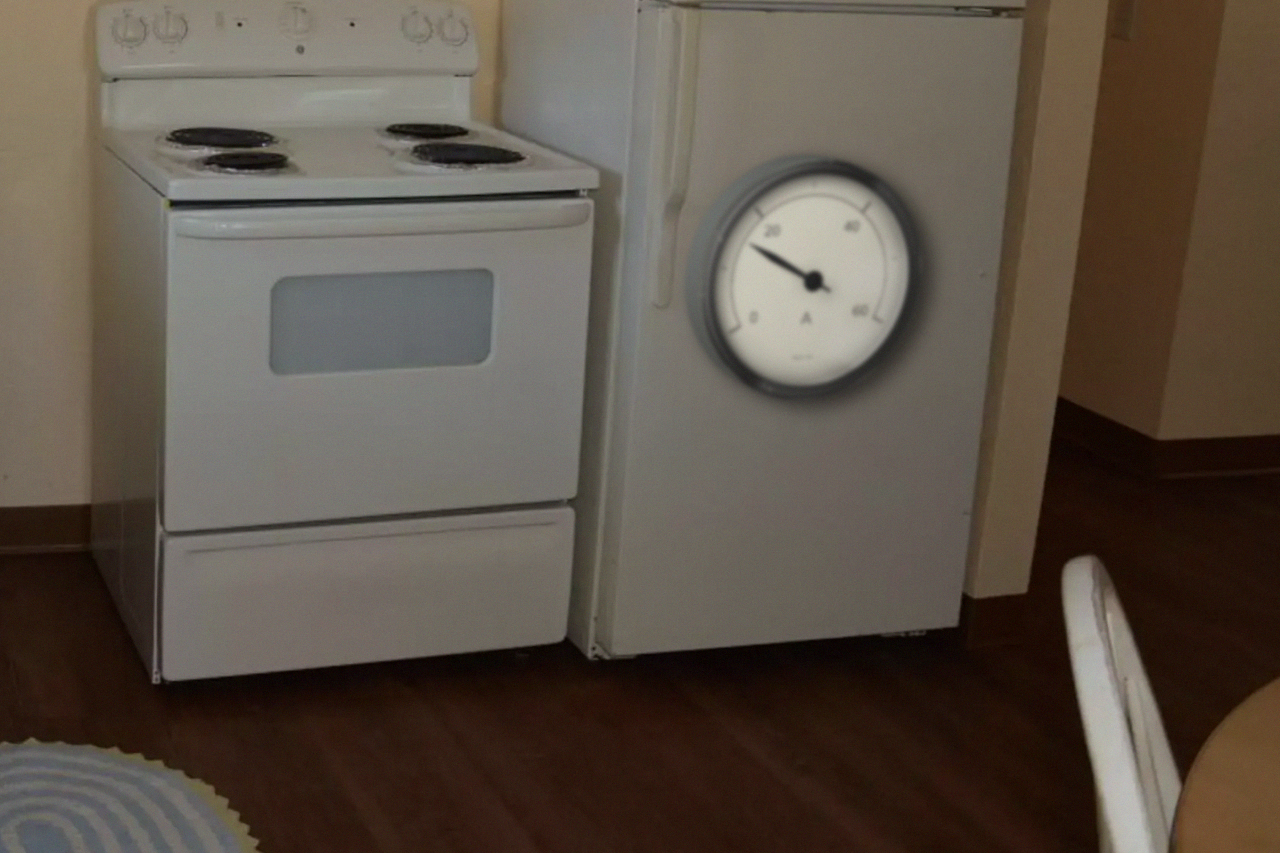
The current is A 15
